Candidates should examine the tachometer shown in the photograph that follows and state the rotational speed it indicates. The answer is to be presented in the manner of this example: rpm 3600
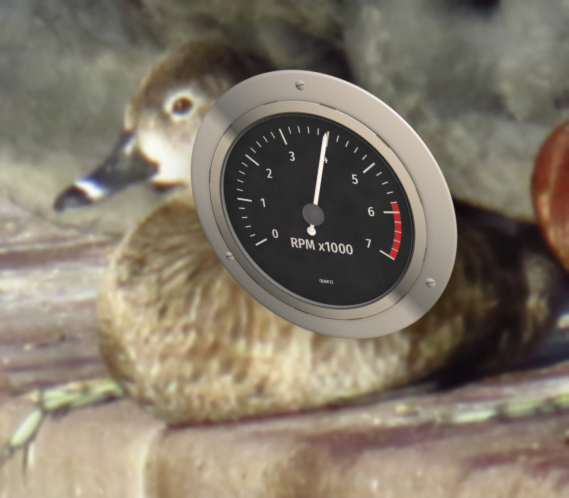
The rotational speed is rpm 4000
